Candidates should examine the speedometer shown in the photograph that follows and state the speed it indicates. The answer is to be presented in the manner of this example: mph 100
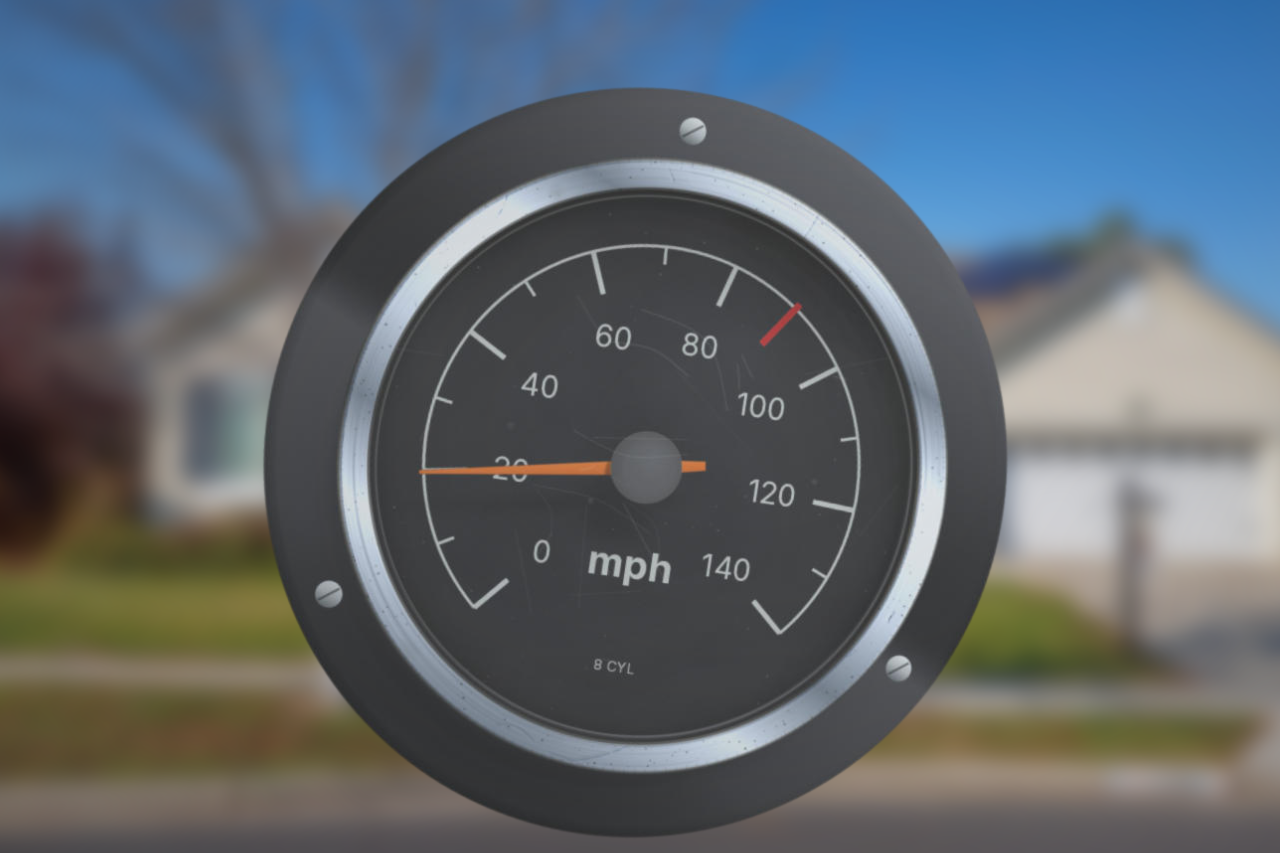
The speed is mph 20
